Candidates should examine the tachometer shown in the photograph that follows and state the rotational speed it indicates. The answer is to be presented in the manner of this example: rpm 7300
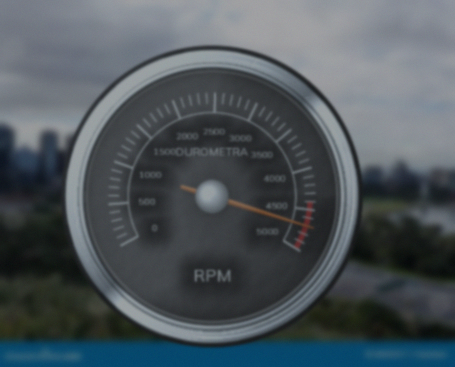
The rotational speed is rpm 4700
